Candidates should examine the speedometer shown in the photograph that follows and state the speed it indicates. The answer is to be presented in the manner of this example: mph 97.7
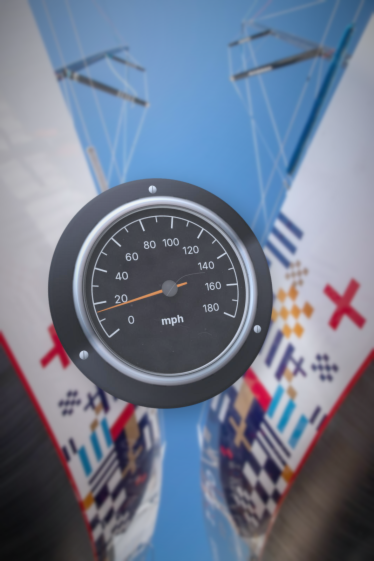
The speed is mph 15
